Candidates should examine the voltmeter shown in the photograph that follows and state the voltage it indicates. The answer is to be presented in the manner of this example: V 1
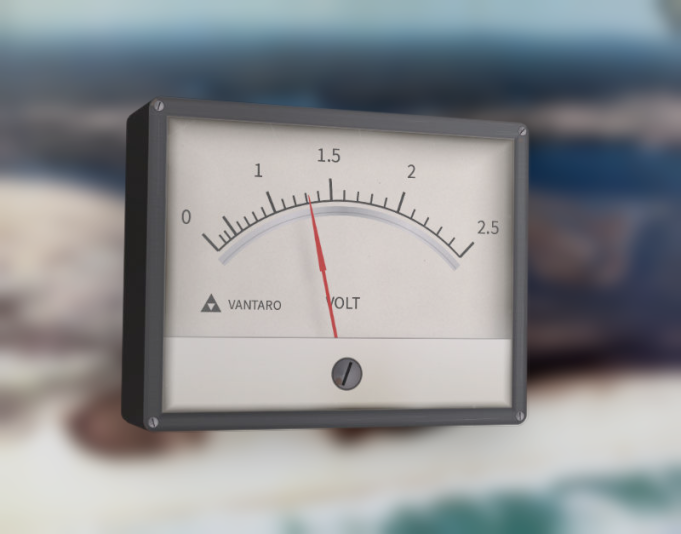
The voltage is V 1.3
